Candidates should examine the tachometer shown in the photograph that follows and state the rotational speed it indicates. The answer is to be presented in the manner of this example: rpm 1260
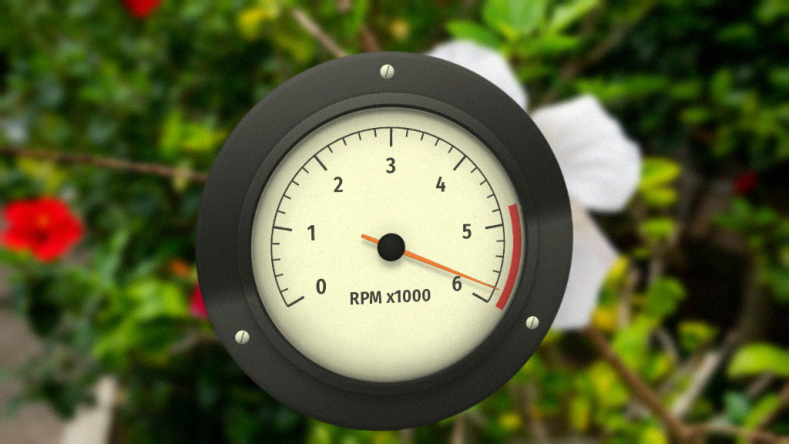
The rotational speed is rpm 5800
